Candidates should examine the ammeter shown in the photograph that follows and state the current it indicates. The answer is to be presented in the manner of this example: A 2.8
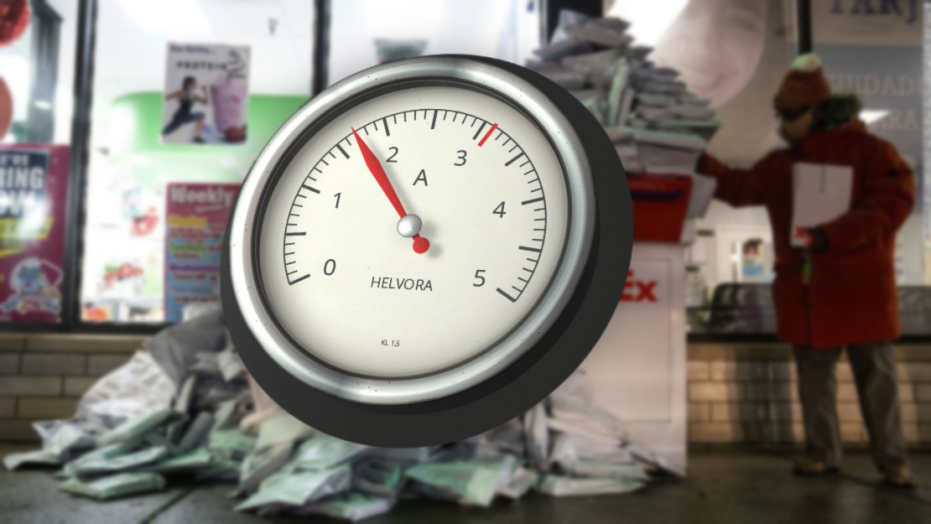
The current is A 1.7
